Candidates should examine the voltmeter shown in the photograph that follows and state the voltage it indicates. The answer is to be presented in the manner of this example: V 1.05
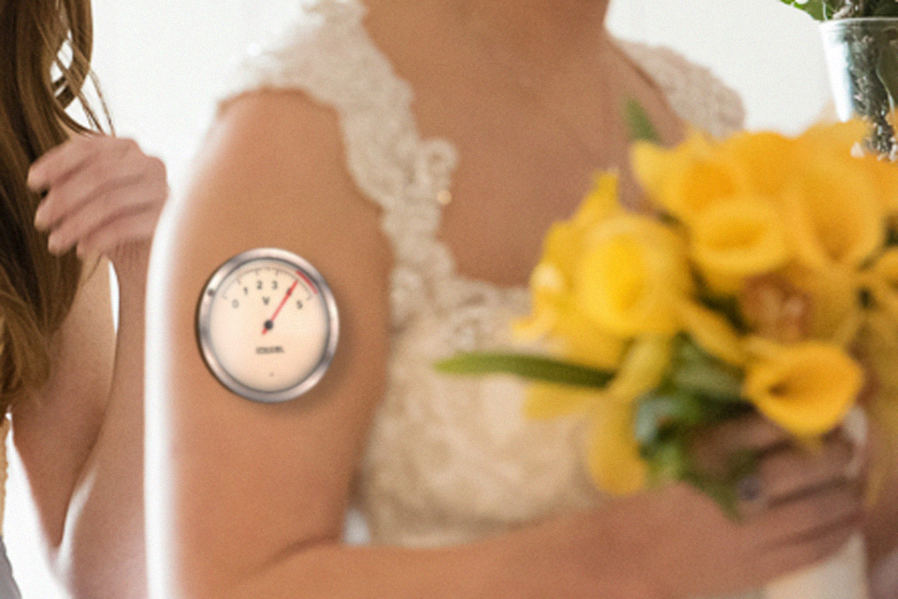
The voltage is V 4
